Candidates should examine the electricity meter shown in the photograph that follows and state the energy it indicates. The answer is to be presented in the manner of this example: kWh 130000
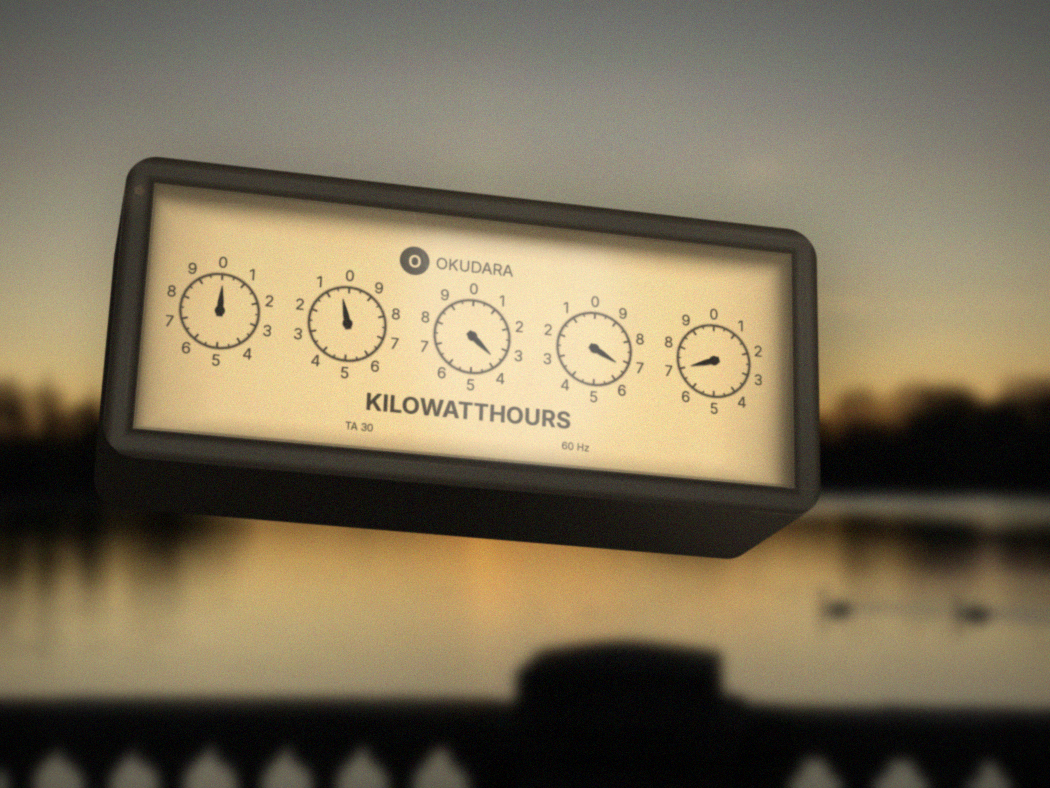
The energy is kWh 367
